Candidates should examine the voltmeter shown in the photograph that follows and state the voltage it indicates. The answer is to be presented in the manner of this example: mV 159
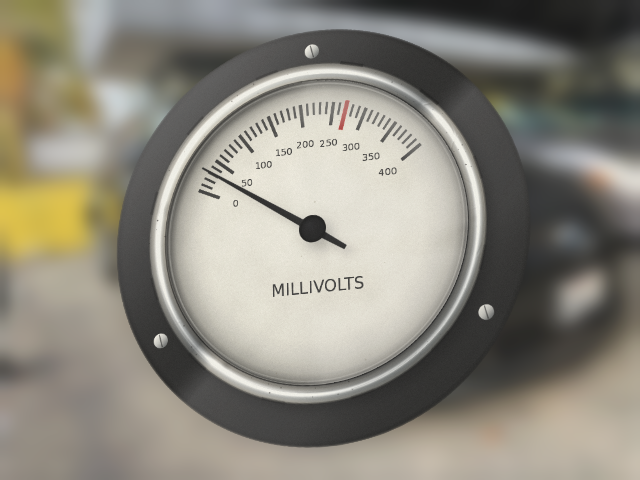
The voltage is mV 30
